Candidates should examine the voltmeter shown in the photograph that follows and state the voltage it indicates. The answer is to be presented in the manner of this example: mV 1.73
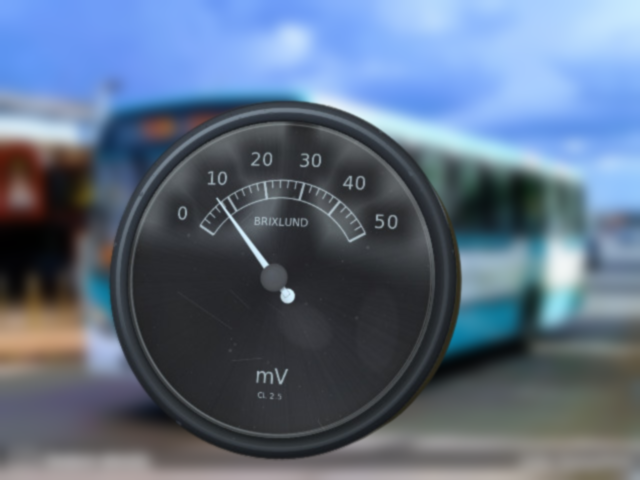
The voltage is mV 8
